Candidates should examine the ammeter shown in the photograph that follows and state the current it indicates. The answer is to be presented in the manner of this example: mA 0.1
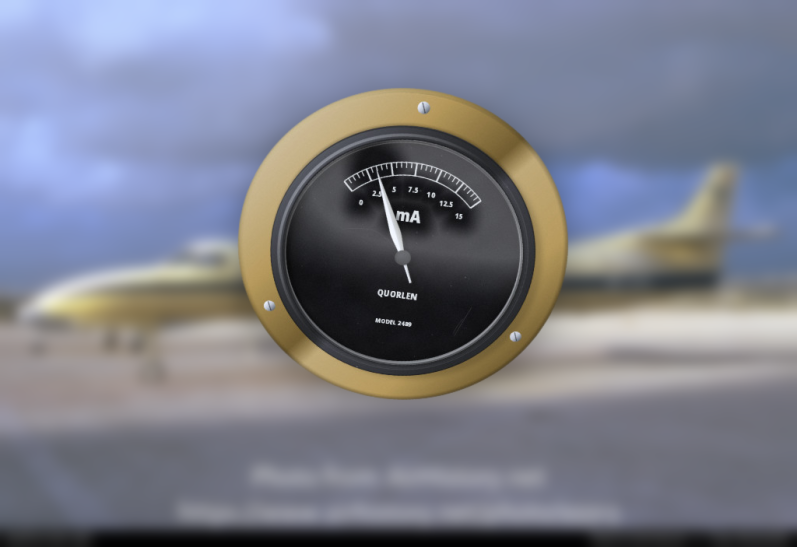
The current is mA 3.5
